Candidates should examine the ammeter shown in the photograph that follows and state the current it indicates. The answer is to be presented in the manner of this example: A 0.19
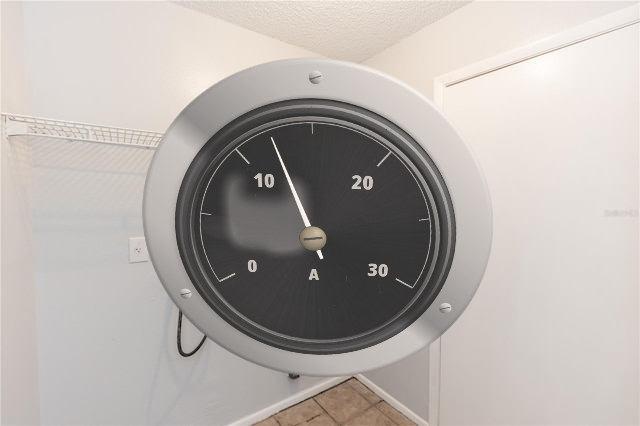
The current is A 12.5
